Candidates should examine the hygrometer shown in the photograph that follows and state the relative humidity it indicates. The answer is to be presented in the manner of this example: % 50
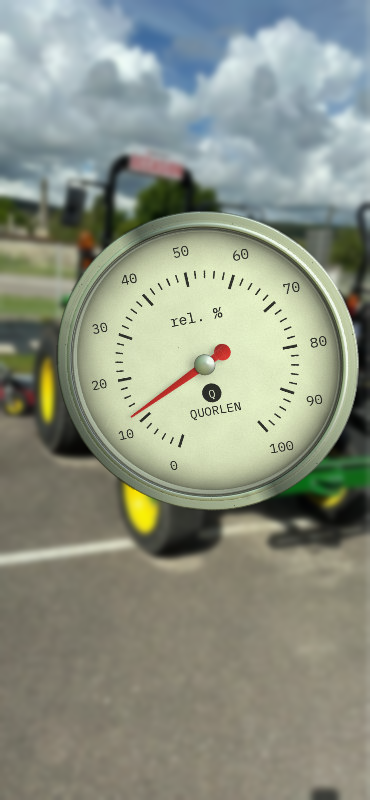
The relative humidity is % 12
